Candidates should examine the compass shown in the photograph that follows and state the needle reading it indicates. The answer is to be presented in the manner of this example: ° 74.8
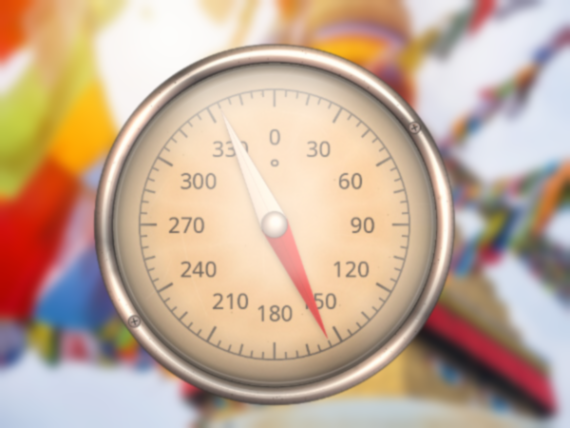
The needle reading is ° 155
